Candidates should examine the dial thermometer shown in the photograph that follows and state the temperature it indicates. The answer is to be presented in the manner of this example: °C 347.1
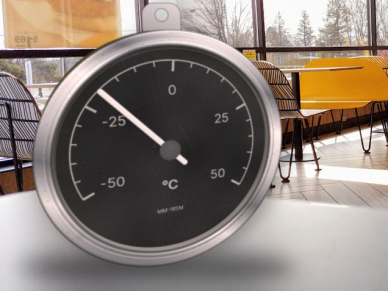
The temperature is °C -20
